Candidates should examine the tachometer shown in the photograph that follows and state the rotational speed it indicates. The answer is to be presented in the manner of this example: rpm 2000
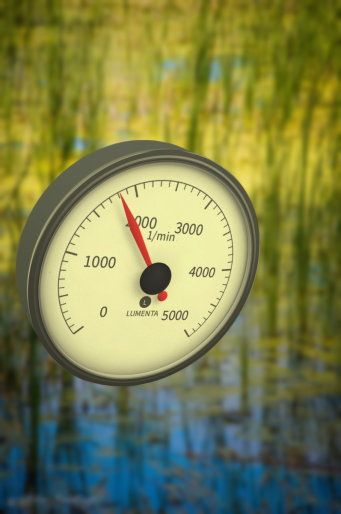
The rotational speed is rpm 1800
